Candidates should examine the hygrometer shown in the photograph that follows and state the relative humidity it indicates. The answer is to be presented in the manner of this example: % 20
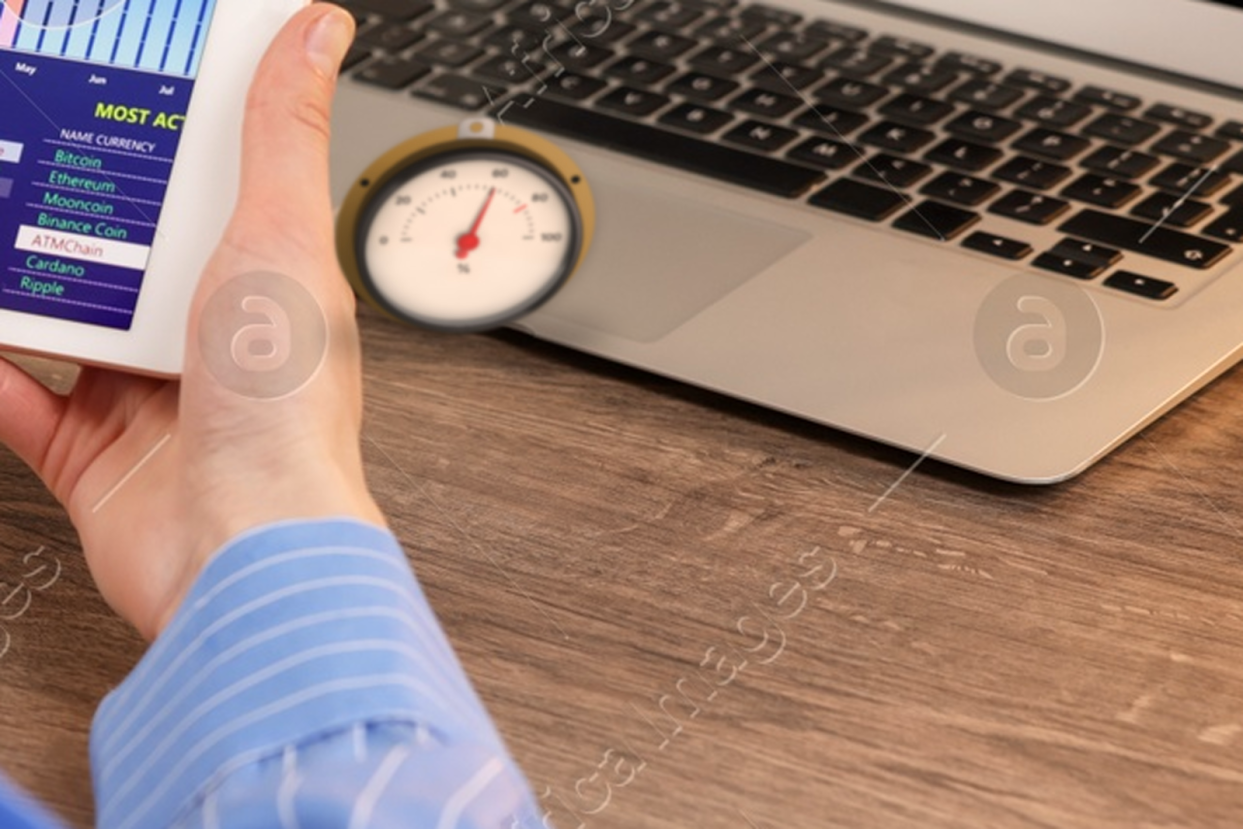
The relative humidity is % 60
